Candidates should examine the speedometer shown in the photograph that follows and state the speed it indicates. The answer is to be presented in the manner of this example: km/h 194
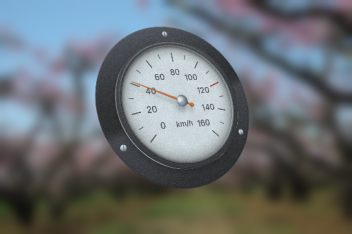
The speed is km/h 40
